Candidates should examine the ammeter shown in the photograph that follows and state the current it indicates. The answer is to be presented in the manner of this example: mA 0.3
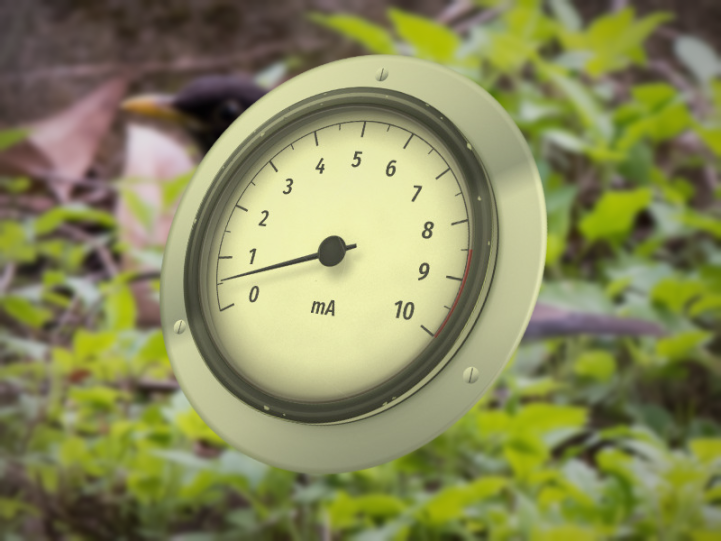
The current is mA 0.5
